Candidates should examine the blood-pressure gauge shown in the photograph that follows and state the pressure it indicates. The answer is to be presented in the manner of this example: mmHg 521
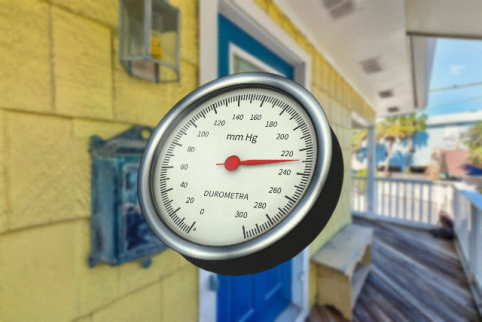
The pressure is mmHg 230
